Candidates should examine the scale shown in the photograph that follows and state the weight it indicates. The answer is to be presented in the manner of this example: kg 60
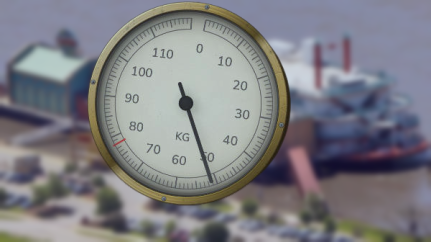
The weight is kg 51
